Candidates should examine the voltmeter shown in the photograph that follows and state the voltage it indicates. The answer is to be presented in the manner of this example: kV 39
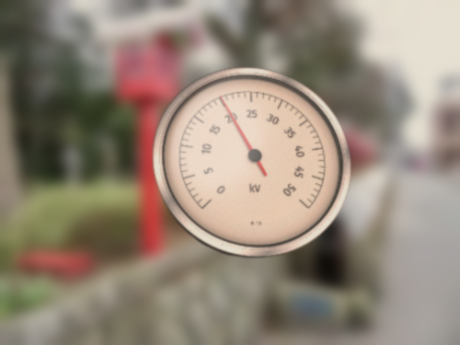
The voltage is kV 20
